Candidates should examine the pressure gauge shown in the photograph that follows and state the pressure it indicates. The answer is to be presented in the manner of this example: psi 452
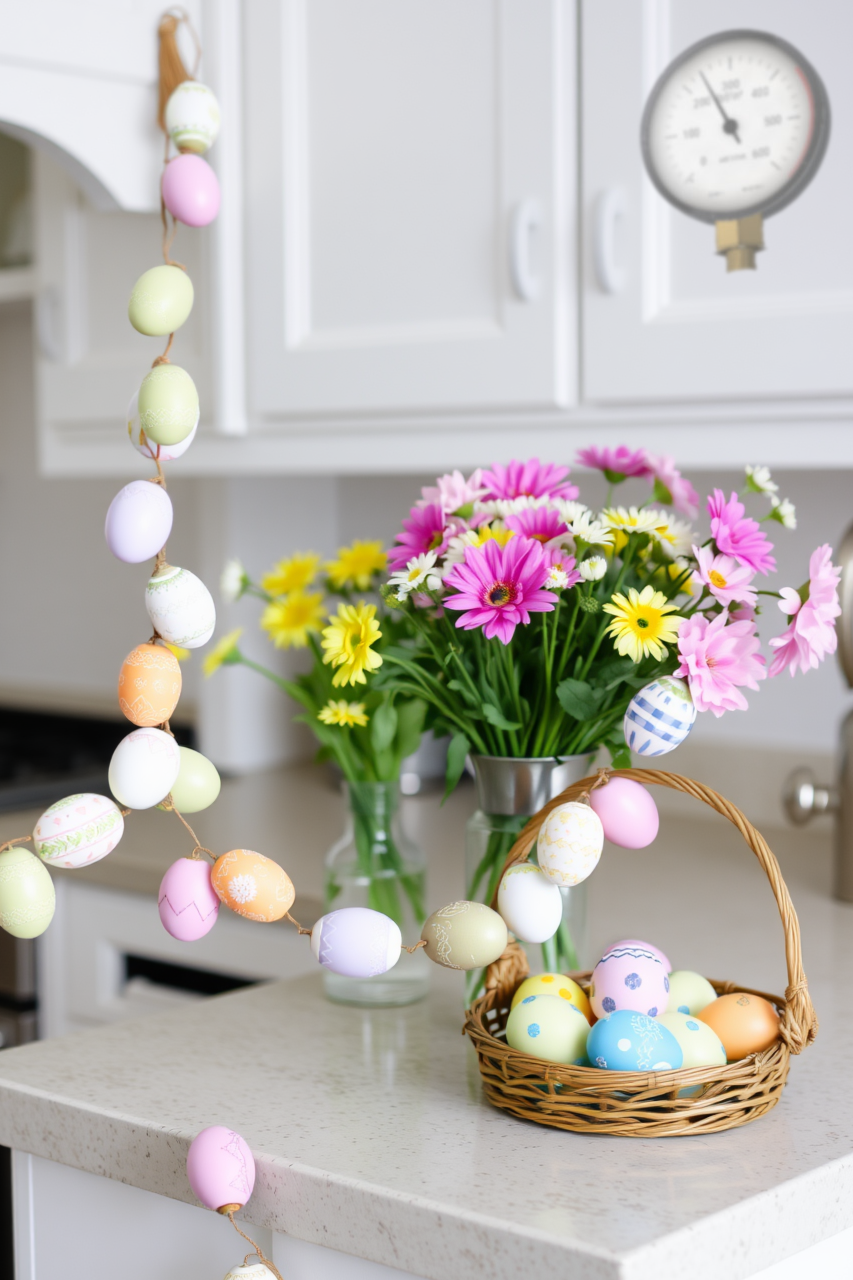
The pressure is psi 240
